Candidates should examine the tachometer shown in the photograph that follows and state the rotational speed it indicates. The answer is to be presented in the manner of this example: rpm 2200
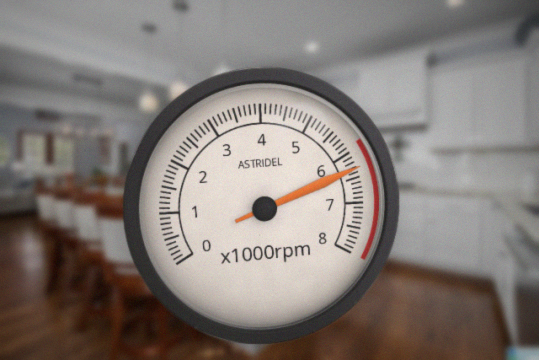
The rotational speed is rpm 6300
